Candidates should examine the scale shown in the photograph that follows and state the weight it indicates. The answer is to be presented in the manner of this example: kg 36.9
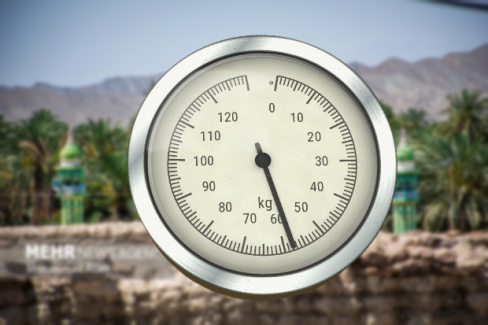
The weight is kg 58
